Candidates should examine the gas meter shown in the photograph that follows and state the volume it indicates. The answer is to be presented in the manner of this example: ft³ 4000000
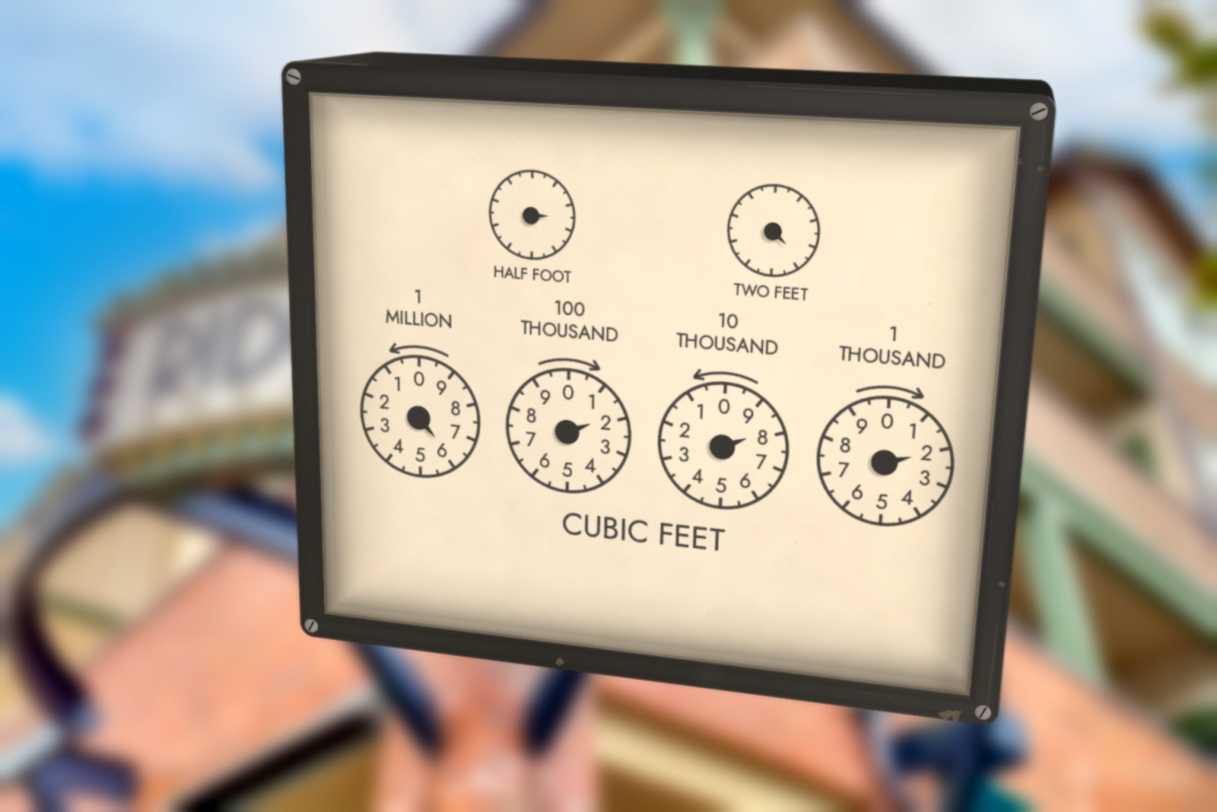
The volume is ft³ 618200
